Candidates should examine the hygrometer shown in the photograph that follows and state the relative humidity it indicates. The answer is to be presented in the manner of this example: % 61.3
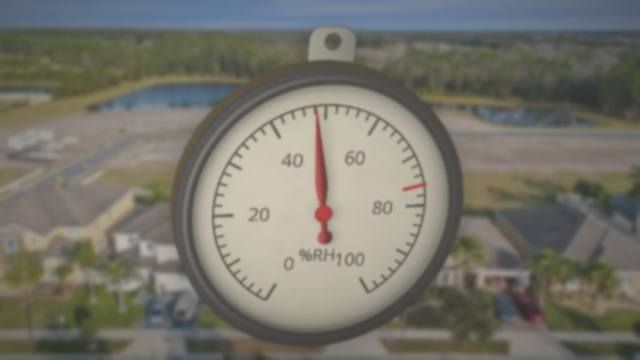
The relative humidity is % 48
